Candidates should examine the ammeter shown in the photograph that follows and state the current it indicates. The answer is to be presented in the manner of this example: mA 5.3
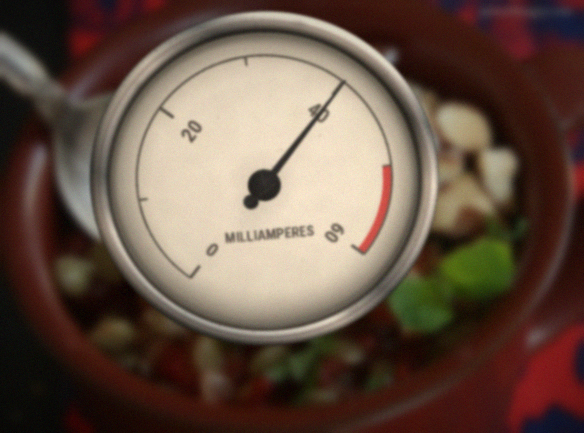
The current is mA 40
